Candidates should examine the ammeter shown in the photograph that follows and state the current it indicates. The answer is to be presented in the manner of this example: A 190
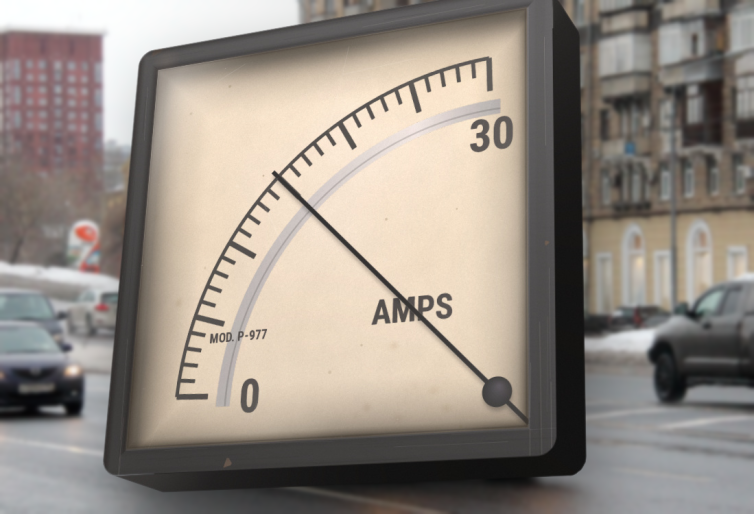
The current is A 15
